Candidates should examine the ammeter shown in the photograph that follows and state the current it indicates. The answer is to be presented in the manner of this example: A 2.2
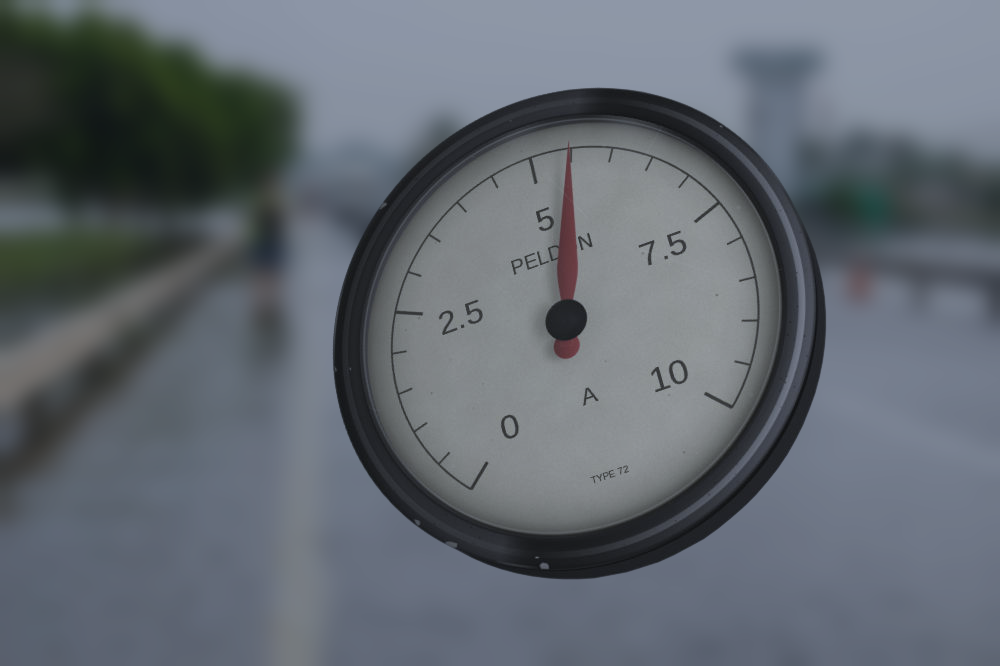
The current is A 5.5
